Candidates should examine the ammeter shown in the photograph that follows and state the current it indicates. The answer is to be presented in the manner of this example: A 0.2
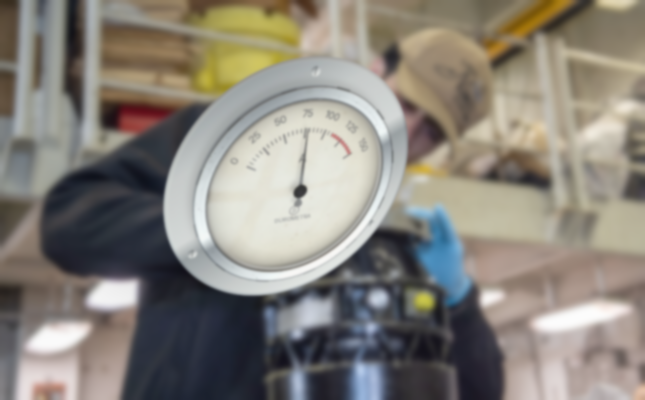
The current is A 75
